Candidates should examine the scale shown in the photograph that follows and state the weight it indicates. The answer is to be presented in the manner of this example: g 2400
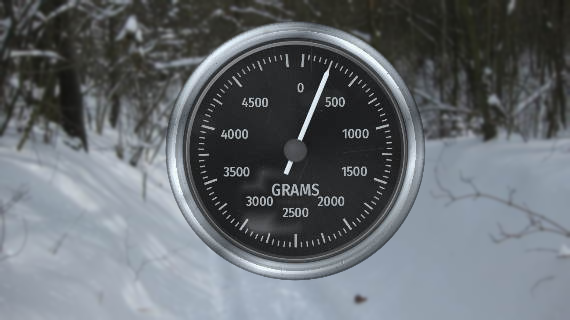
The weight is g 250
